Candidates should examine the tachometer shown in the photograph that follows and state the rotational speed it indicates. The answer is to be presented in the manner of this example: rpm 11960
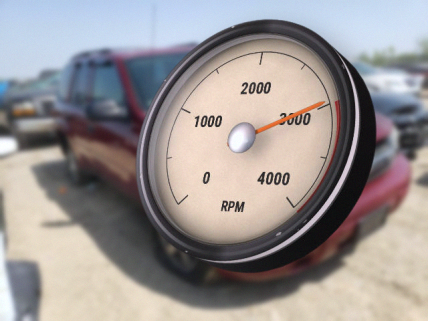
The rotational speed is rpm 3000
